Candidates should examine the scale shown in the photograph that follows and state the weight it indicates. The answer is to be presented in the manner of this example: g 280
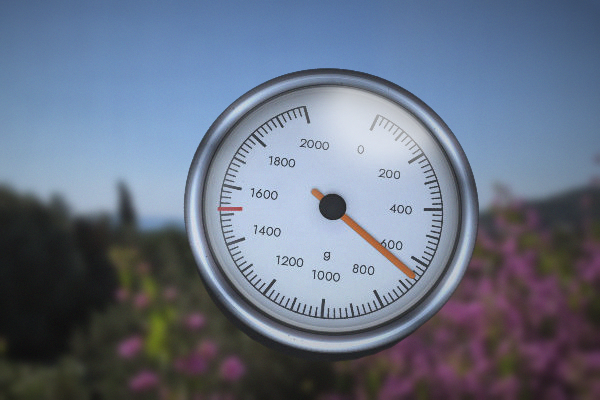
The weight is g 660
